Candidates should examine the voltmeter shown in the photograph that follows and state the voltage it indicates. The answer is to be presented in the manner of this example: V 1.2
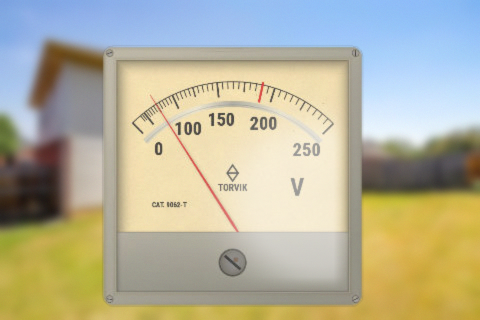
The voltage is V 75
